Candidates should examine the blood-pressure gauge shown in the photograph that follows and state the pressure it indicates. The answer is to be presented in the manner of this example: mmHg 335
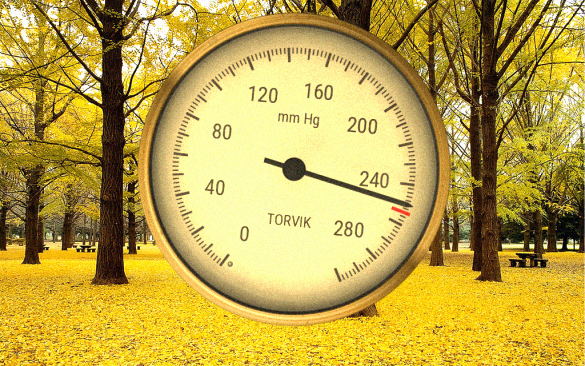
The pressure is mmHg 250
